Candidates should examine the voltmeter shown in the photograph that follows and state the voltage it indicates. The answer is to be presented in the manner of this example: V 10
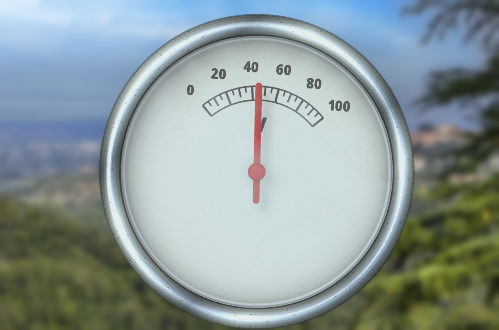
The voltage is V 45
